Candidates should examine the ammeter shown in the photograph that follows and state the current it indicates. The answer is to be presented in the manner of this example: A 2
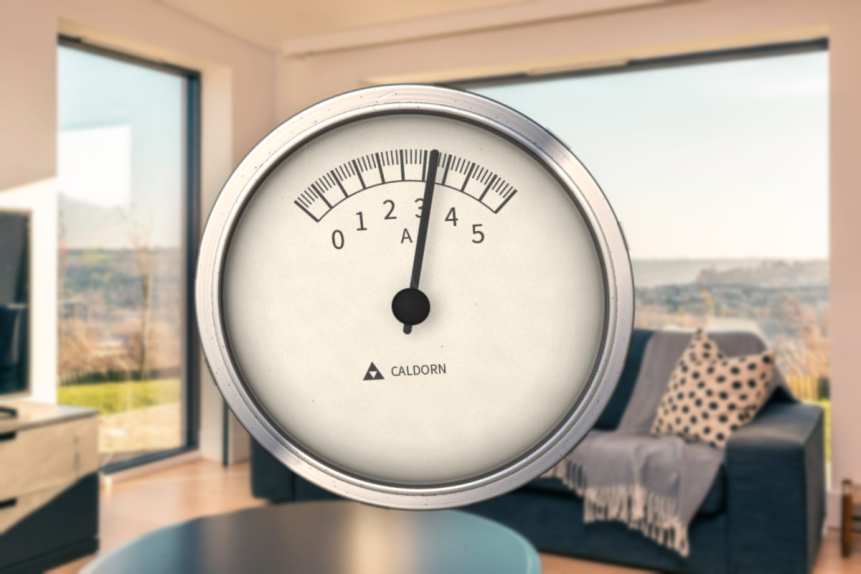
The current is A 3.2
